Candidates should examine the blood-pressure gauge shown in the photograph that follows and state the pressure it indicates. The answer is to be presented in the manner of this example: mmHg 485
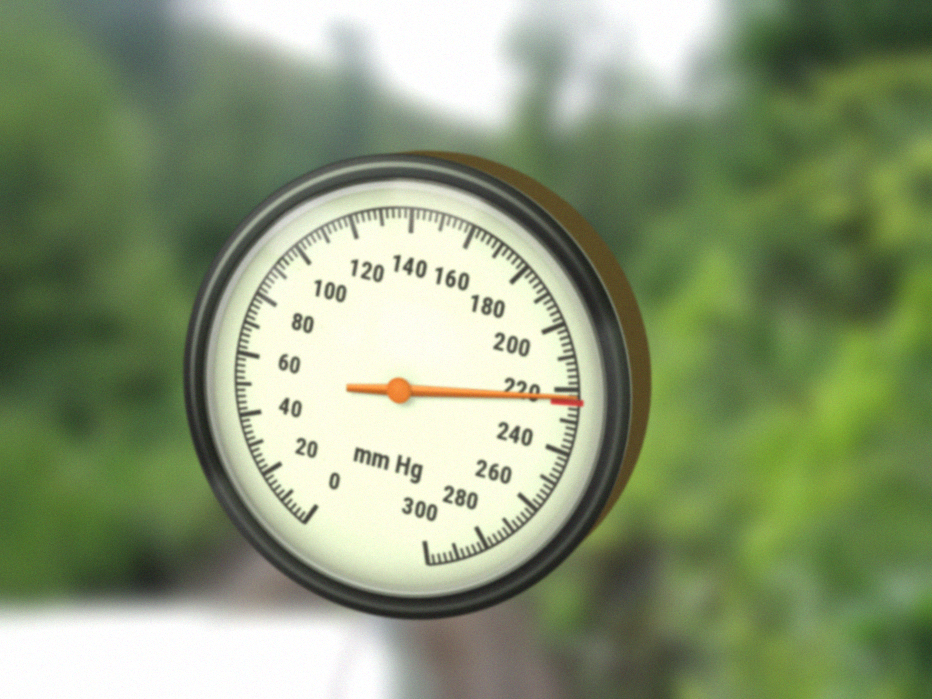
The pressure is mmHg 222
